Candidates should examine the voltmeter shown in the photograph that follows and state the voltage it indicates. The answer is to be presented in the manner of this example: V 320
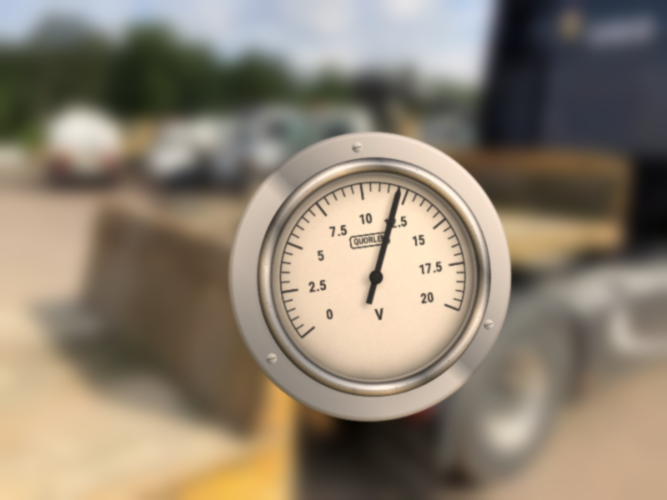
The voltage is V 12
